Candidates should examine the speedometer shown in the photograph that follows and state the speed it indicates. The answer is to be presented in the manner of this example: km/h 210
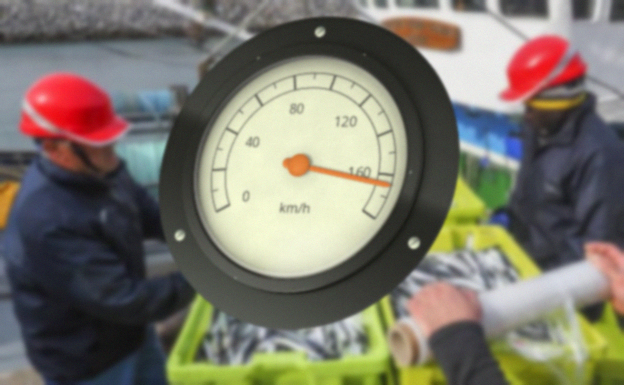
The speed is km/h 165
